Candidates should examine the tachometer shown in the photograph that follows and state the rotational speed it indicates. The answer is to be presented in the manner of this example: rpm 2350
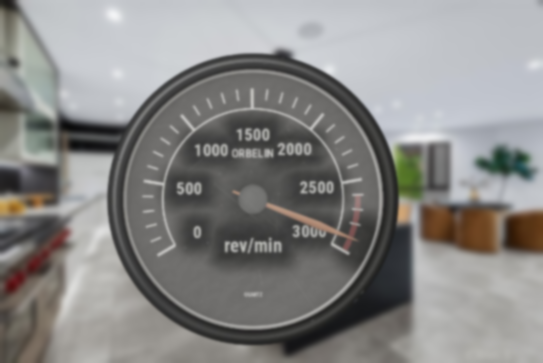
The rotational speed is rpm 2900
